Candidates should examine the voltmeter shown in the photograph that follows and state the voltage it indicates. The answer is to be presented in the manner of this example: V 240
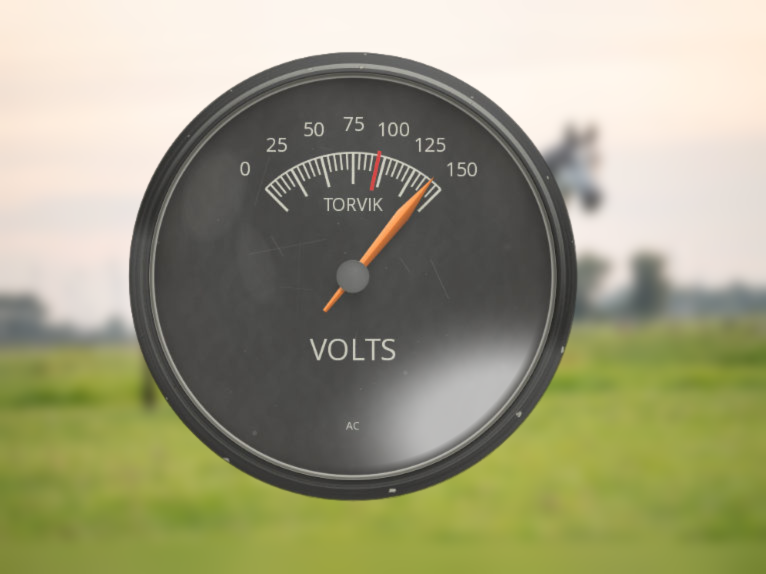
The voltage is V 140
